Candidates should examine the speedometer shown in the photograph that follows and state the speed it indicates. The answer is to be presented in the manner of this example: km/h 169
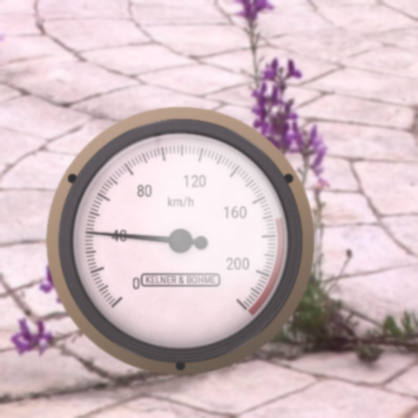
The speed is km/h 40
